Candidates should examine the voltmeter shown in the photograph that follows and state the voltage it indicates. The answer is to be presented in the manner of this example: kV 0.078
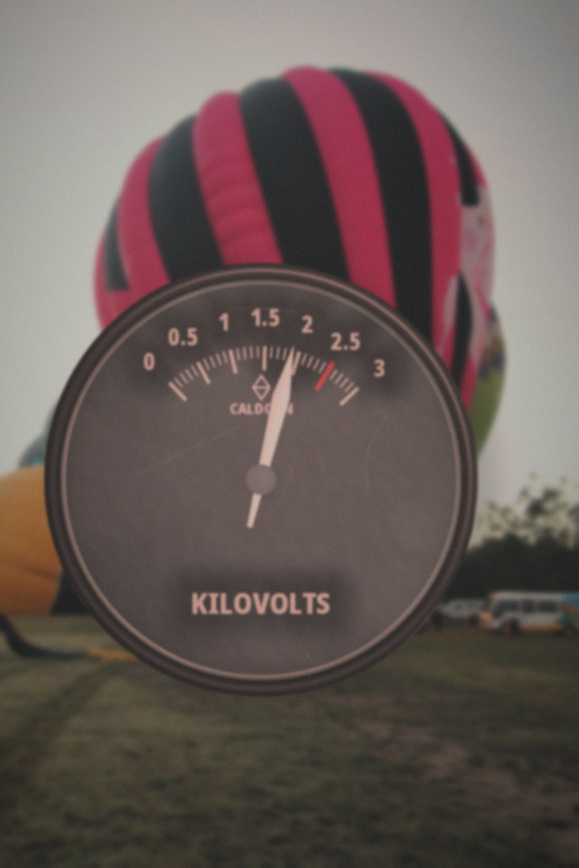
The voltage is kV 1.9
